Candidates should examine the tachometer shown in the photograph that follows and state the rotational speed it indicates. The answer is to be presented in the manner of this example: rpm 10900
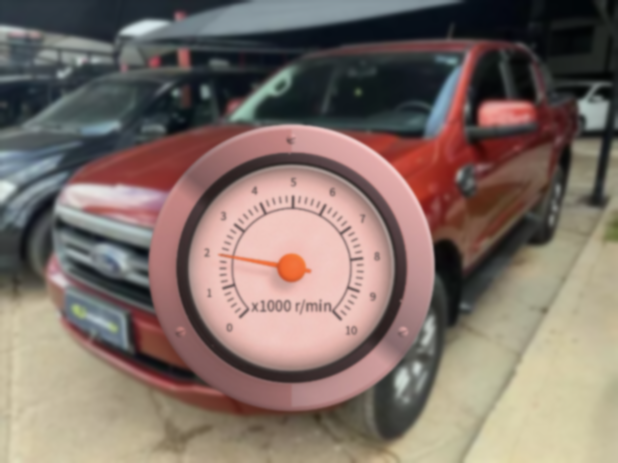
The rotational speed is rpm 2000
